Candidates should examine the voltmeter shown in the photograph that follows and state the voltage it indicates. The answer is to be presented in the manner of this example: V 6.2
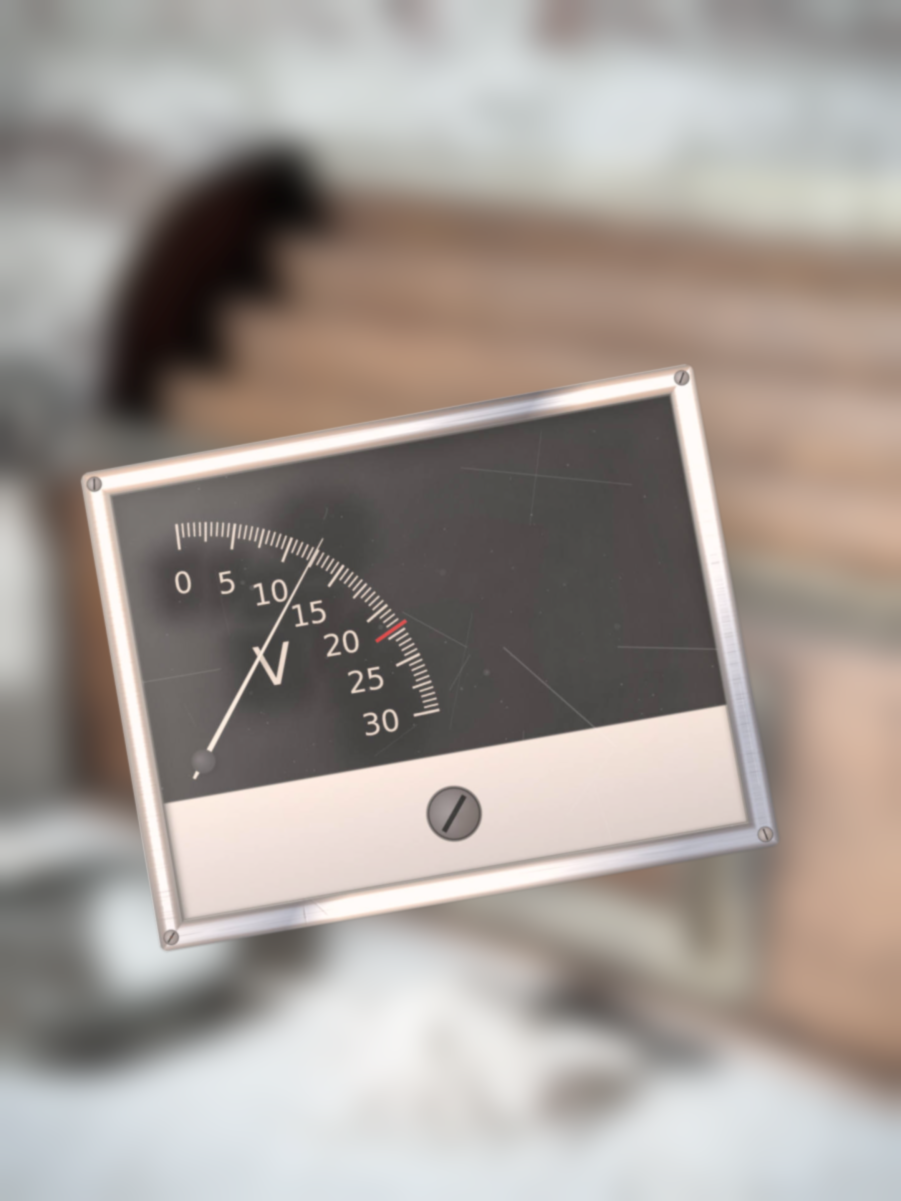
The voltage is V 12.5
